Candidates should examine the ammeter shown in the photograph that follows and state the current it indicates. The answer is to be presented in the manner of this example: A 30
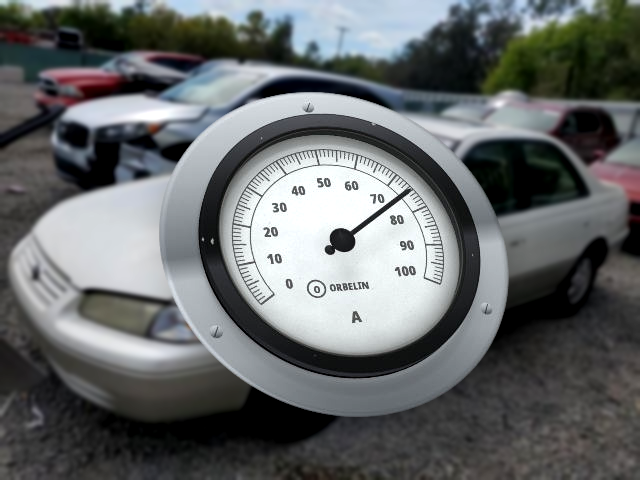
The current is A 75
